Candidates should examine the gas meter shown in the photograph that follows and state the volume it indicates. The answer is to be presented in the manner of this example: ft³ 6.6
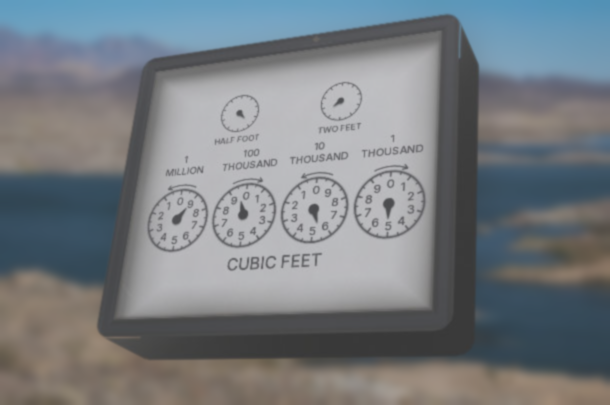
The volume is ft³ 895500
